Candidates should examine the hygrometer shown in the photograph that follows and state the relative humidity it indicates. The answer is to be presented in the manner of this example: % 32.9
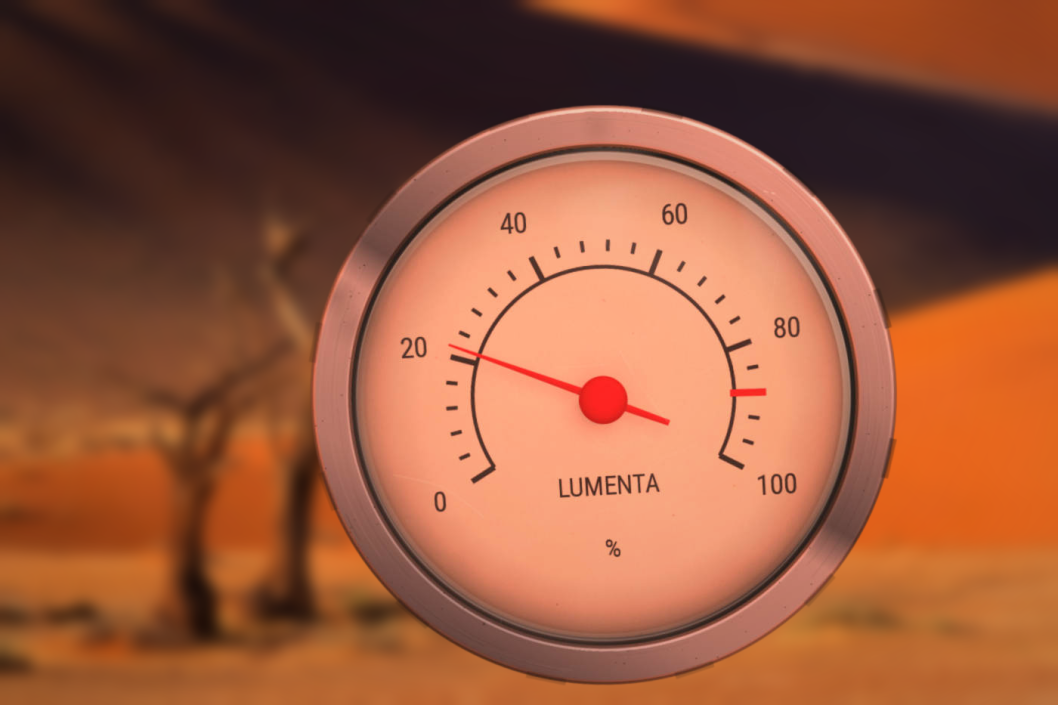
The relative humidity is % 22
